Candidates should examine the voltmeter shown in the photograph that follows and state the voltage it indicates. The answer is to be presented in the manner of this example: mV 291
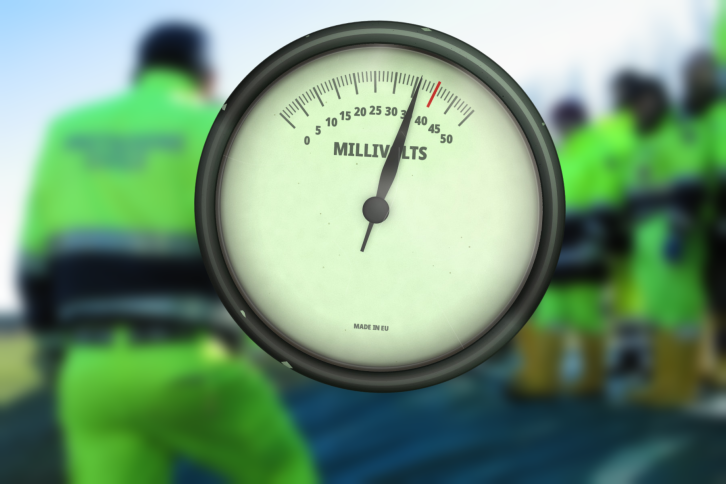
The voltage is mV 36
